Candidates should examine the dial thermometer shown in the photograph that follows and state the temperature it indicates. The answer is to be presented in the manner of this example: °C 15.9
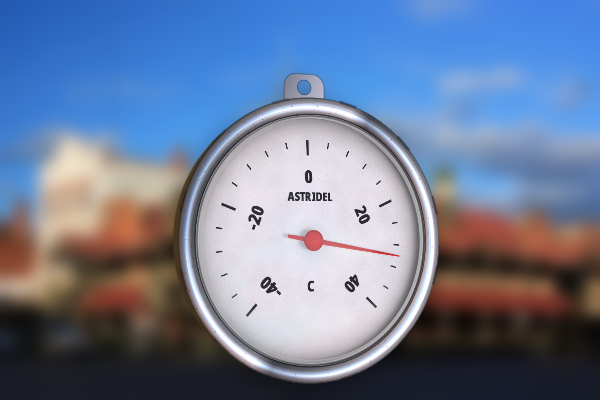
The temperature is °C 30
